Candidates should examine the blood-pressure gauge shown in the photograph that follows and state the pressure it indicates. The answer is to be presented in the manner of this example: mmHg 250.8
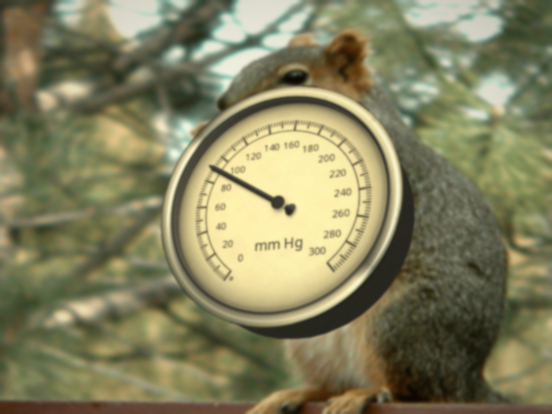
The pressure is mmHg 90
